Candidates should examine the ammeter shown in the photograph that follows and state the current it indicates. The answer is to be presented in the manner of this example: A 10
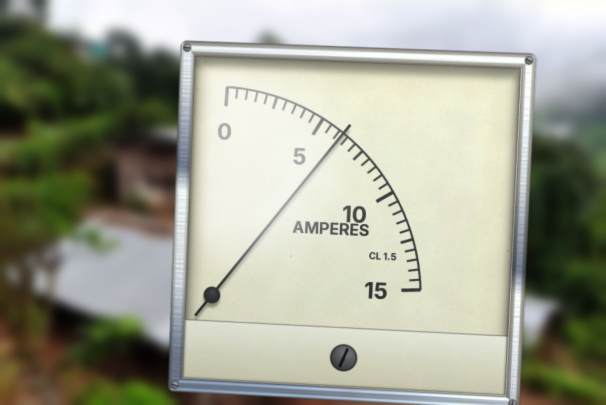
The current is A 6.25
